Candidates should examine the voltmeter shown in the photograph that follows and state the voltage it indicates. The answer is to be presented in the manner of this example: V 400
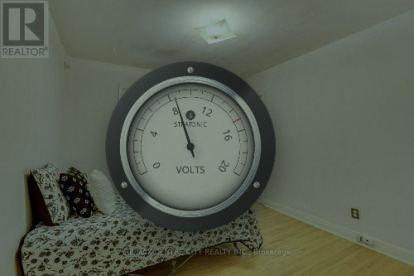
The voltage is V 8.5
